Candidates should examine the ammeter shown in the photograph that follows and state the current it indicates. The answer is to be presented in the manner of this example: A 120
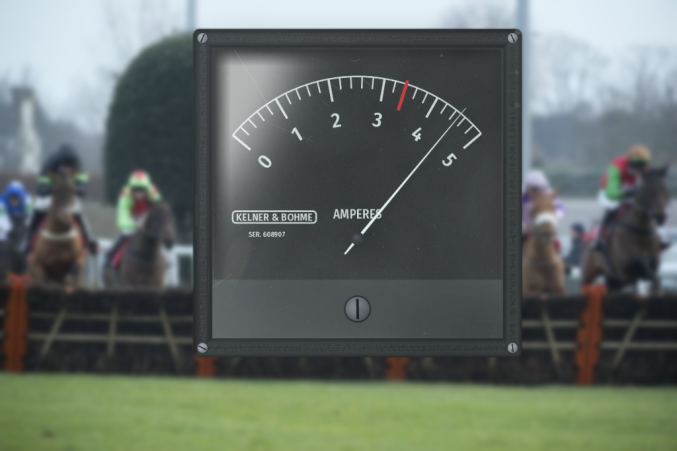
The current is A 4.5
